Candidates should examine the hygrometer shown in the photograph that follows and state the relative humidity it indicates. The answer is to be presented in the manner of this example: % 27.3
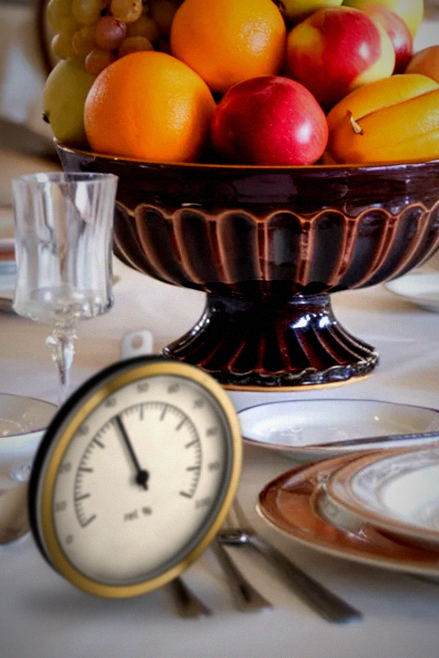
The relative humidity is % 40
